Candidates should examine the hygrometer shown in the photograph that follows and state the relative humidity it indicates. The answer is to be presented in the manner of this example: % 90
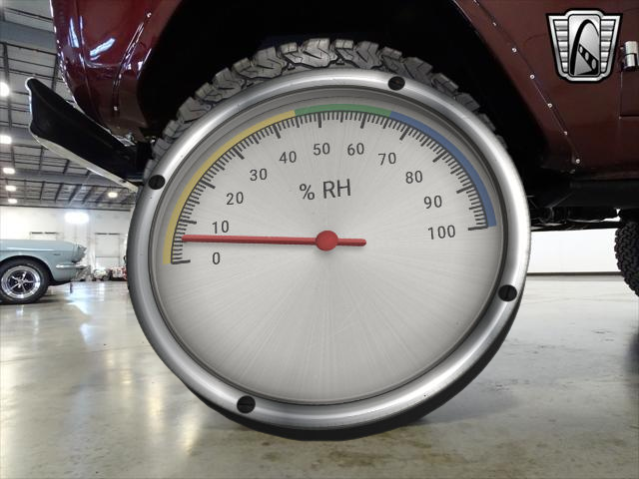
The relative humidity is % 5
